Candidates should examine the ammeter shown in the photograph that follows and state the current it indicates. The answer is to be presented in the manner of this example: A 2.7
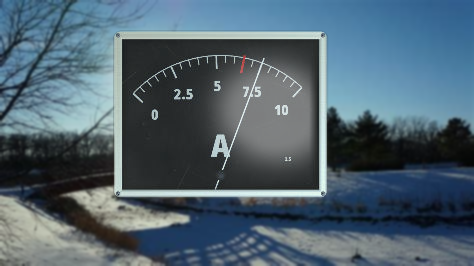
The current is A 7.5
